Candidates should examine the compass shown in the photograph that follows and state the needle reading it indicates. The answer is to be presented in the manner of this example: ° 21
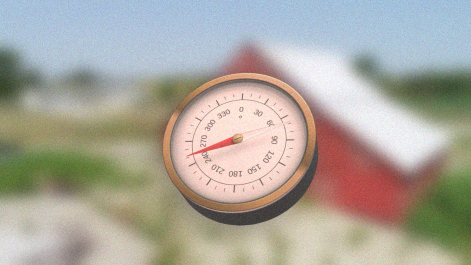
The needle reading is ° 250
